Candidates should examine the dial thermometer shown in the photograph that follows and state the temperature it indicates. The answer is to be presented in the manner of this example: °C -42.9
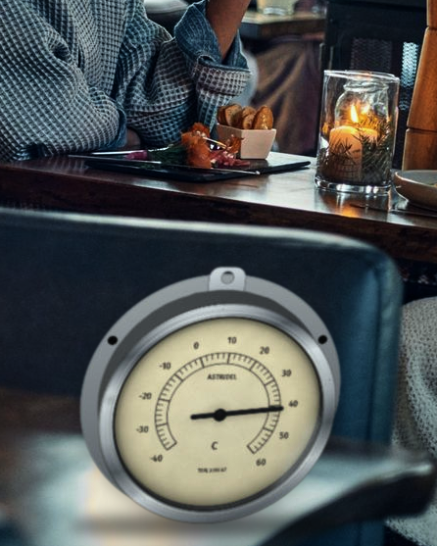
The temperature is °C 40
